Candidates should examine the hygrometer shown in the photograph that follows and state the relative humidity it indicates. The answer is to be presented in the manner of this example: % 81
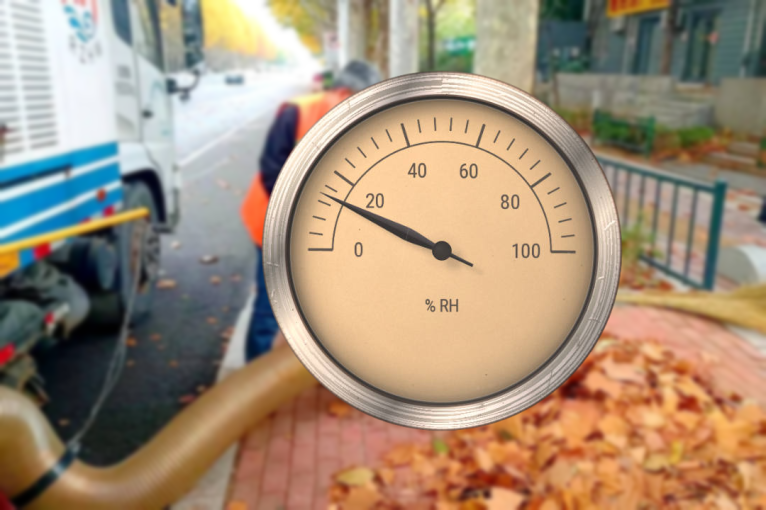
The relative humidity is % 14
